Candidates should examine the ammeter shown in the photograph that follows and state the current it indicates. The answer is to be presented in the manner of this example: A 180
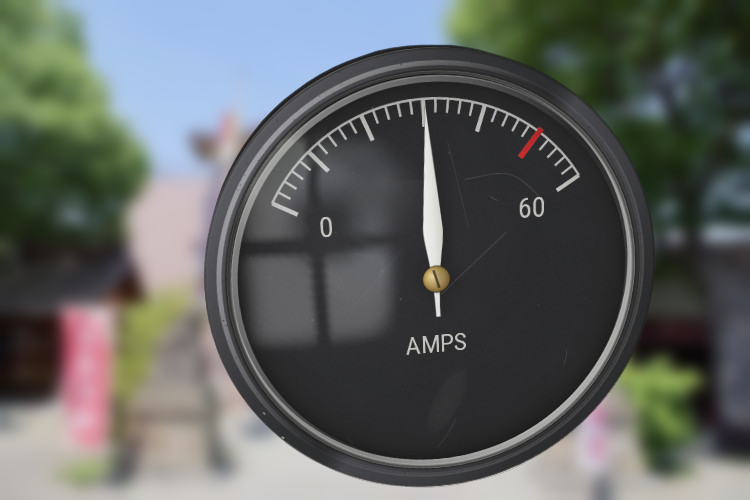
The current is A 30
